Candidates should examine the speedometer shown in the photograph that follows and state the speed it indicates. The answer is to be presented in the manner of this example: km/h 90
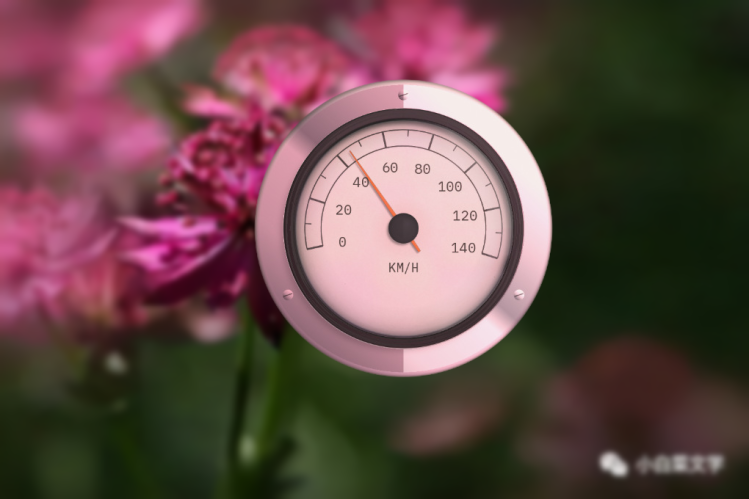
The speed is km/h 45
